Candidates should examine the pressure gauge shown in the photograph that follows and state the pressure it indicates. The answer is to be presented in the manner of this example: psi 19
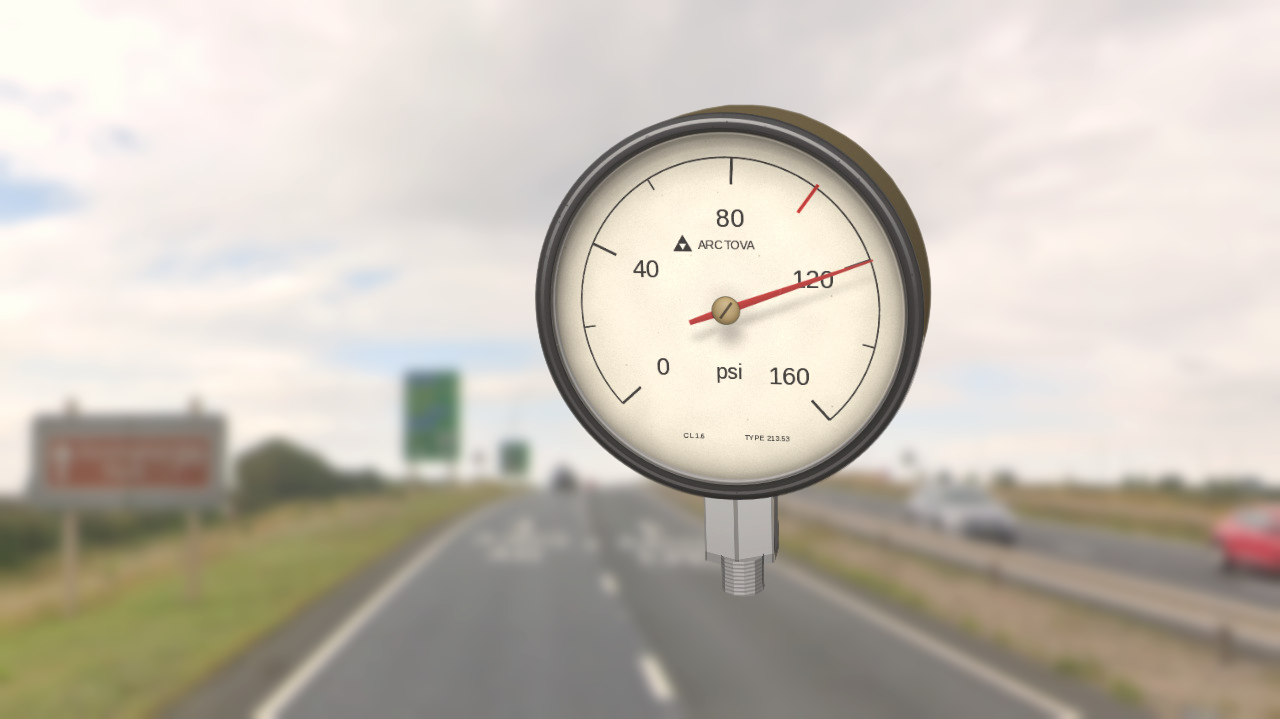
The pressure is psi 120
